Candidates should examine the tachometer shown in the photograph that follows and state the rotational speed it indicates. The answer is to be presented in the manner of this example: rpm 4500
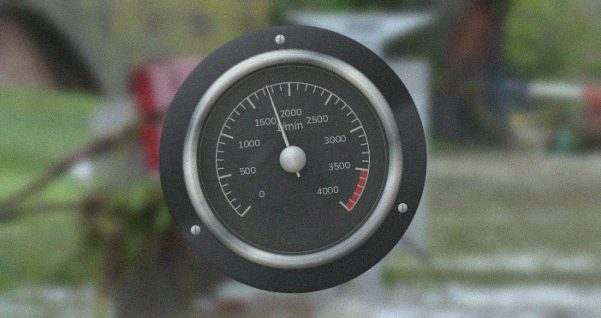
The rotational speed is rpm 1750
